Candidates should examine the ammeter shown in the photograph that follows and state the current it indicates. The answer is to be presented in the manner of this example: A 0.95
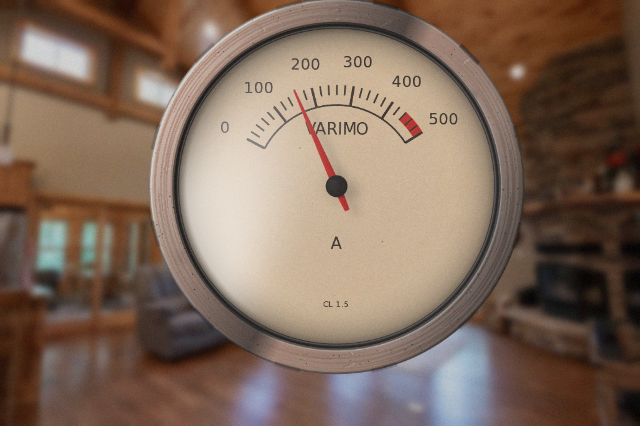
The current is A 160
